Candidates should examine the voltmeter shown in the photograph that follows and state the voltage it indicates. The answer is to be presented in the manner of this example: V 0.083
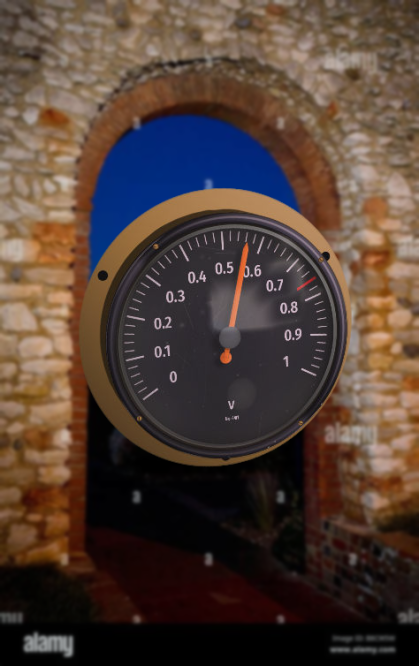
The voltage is V 0.56
